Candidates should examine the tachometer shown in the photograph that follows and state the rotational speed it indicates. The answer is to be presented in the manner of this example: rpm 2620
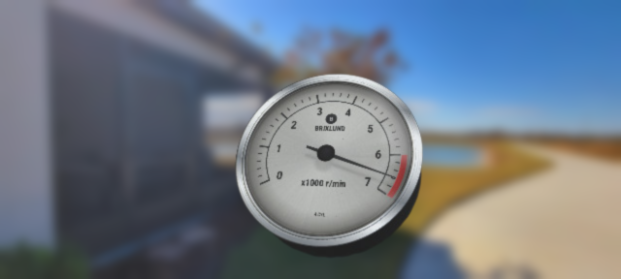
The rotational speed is rpm 6600
